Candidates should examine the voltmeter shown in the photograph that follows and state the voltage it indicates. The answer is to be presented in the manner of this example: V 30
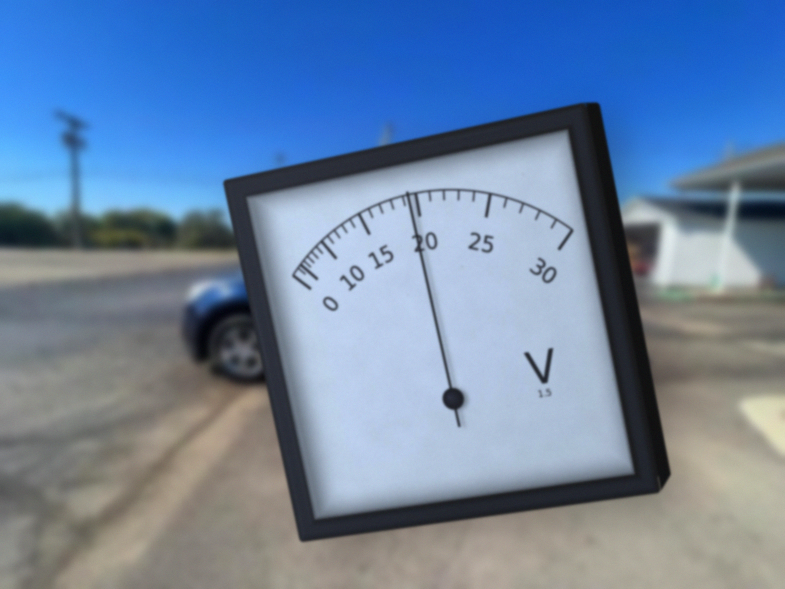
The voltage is V 19.5
